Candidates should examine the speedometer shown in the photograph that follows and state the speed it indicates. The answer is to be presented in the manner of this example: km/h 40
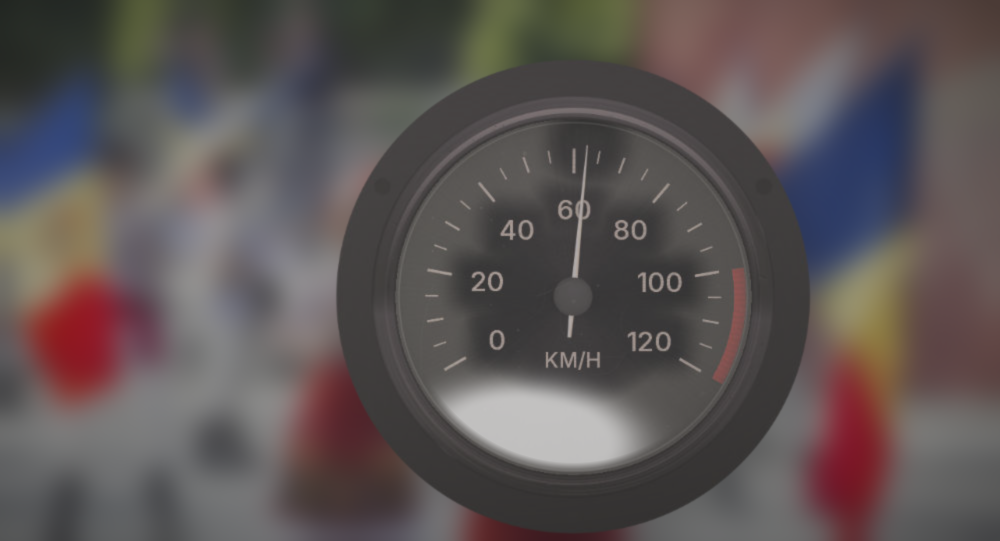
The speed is km/h 62.5
